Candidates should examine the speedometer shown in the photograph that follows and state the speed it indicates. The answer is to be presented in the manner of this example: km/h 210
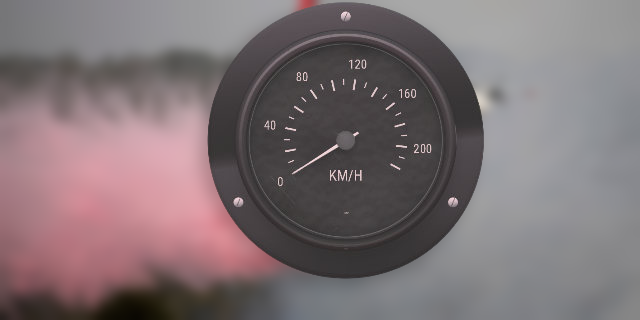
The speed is km/h 0
